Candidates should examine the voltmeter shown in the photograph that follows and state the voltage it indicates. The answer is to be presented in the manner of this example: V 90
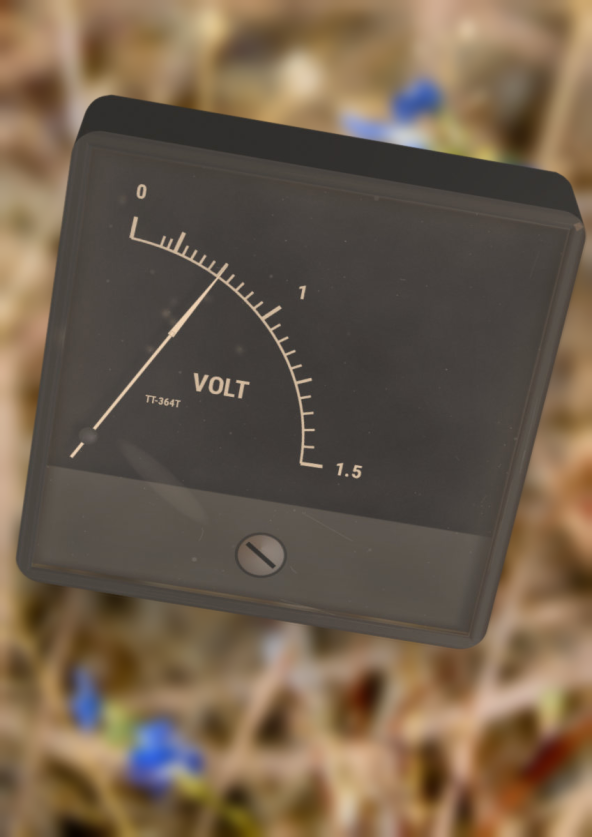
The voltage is V 0.75
